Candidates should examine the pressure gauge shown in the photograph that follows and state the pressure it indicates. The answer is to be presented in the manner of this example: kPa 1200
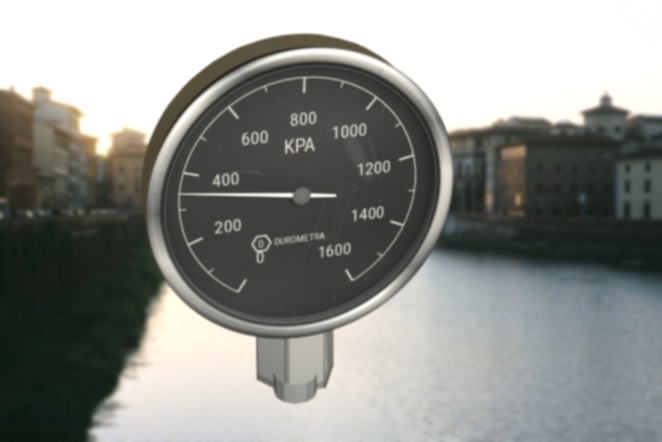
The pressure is kPa 350
